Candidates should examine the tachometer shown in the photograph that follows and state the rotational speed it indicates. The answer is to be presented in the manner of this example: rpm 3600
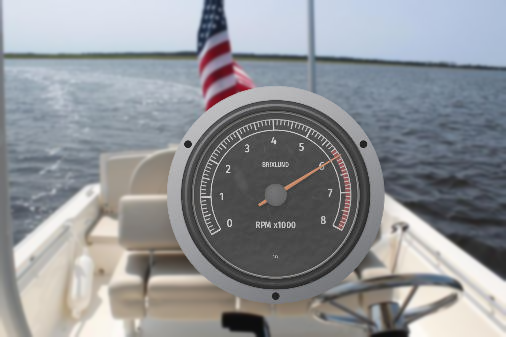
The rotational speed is rpm 6000
